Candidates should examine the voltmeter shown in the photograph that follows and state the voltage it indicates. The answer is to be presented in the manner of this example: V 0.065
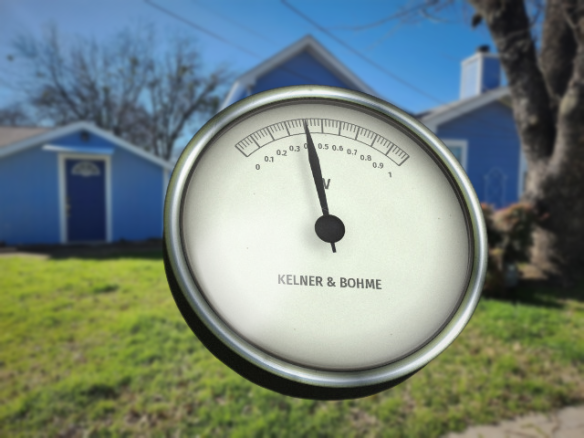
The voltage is V 0.4
